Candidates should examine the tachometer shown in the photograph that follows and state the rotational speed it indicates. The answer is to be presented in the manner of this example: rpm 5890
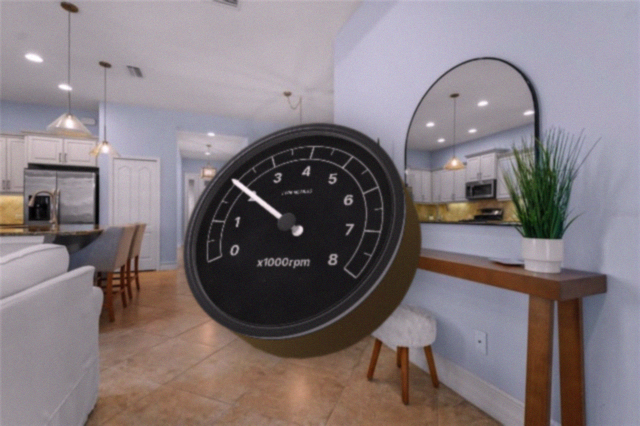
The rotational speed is rpm 2000
